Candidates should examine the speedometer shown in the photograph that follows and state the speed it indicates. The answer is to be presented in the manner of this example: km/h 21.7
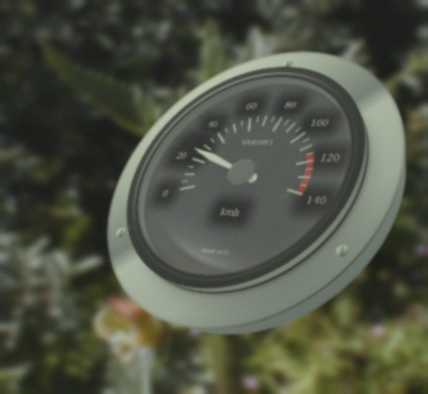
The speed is km/h 25
